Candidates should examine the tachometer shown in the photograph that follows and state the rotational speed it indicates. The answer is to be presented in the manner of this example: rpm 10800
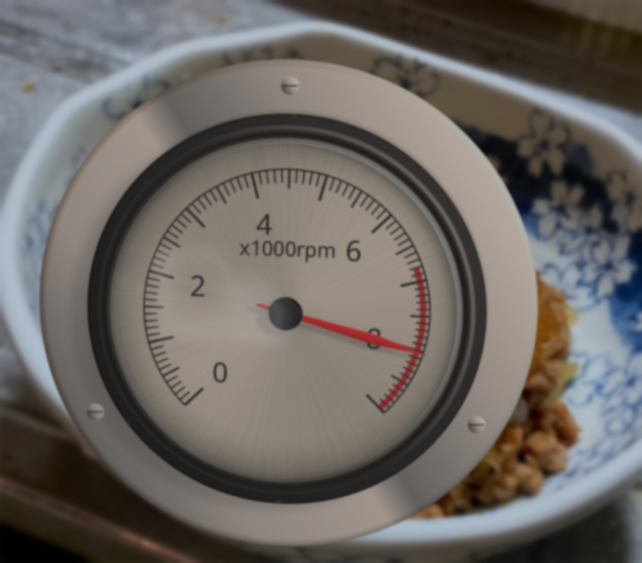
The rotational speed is rpm 8000
